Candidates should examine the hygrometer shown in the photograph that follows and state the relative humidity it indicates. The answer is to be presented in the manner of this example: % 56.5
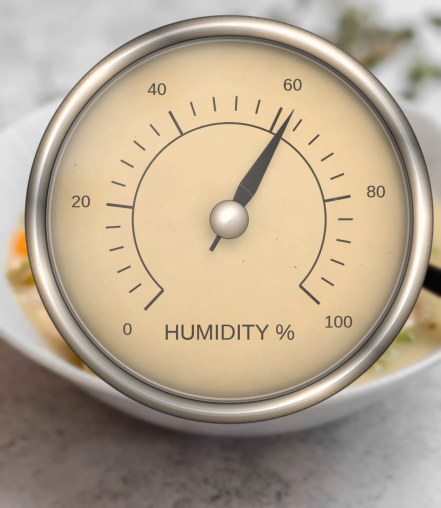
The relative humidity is % 62
